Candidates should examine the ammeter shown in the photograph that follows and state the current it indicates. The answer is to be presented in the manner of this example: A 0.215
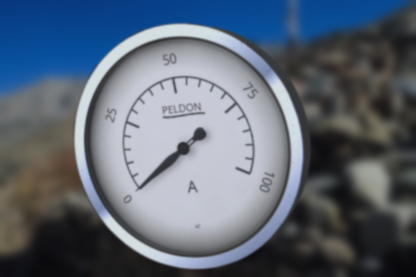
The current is A 0
